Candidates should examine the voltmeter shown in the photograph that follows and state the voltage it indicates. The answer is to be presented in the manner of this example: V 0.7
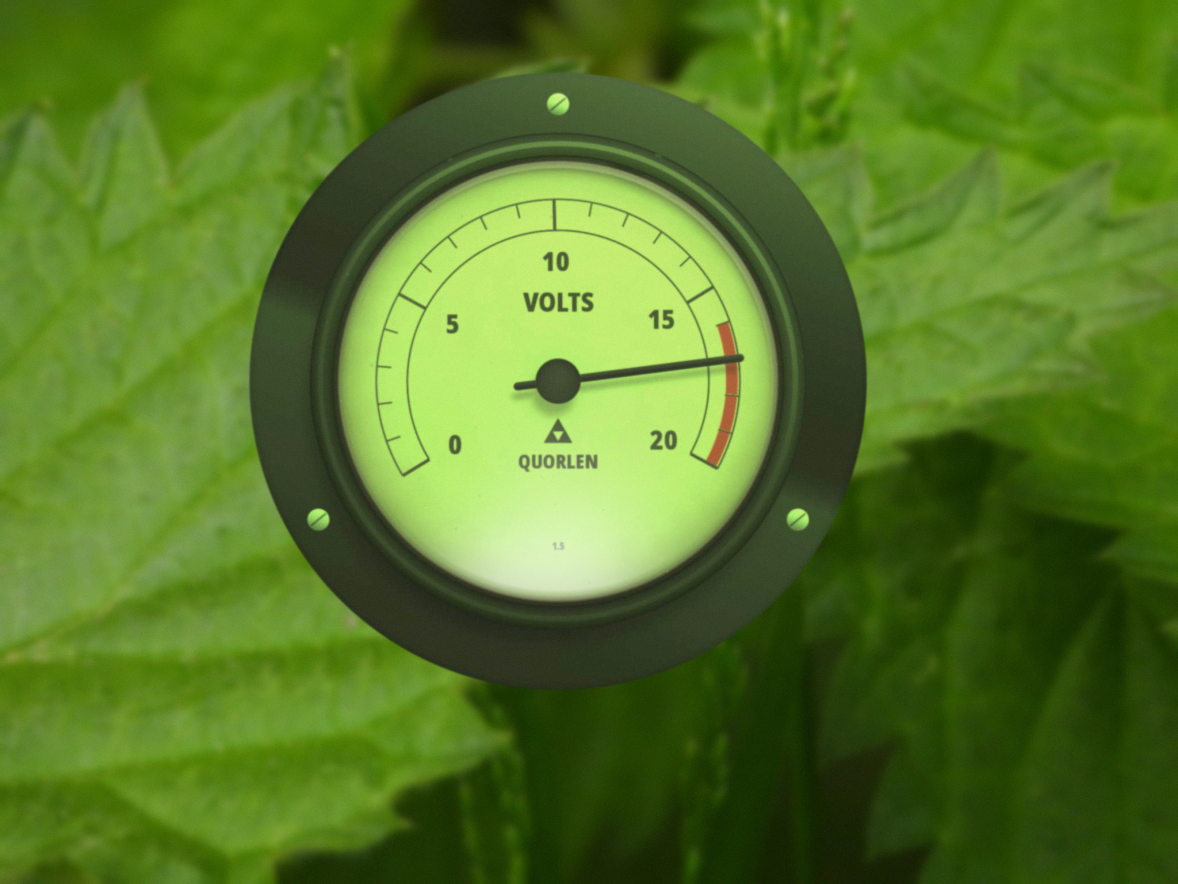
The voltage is V 17
